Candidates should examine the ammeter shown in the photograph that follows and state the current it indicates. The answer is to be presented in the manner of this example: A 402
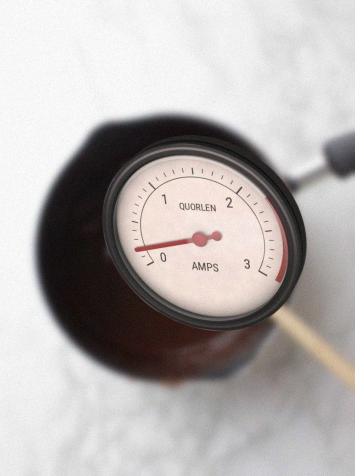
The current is A 0.2
